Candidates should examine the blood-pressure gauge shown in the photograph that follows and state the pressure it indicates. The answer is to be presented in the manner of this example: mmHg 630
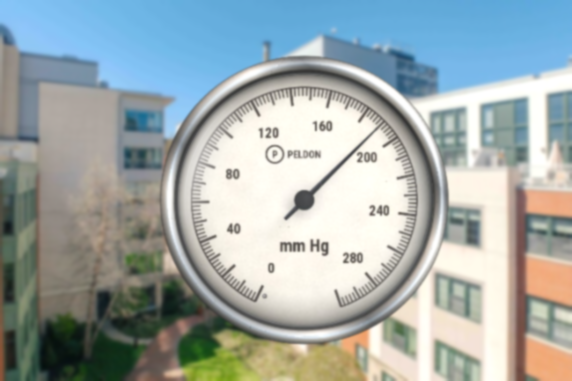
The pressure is mmHg 190
